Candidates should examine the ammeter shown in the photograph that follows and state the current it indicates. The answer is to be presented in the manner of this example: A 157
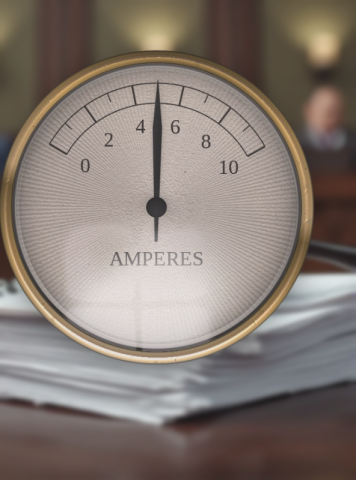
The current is A 5
